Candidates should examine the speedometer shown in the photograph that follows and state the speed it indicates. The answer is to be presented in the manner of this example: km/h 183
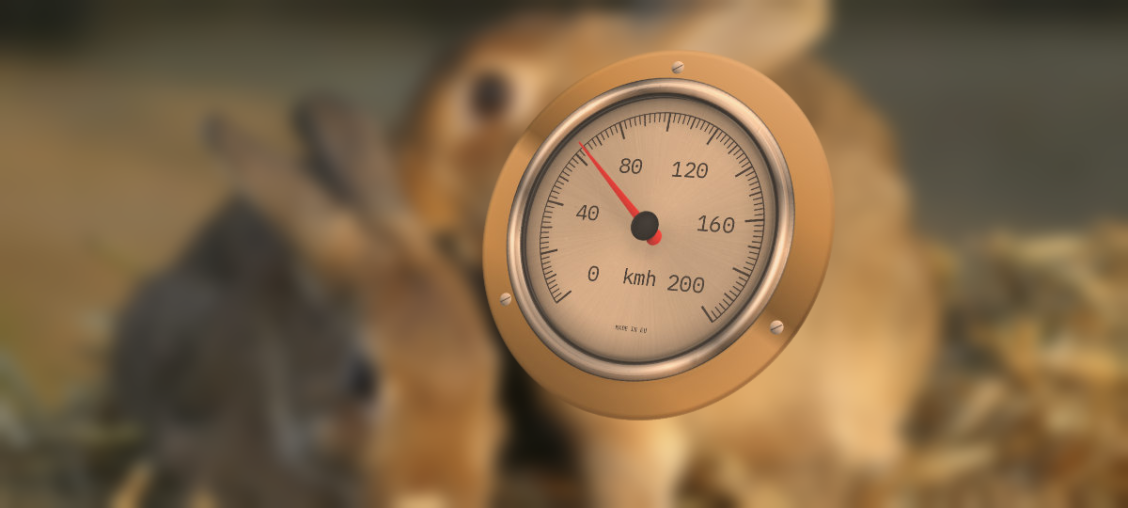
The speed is km/h 64
